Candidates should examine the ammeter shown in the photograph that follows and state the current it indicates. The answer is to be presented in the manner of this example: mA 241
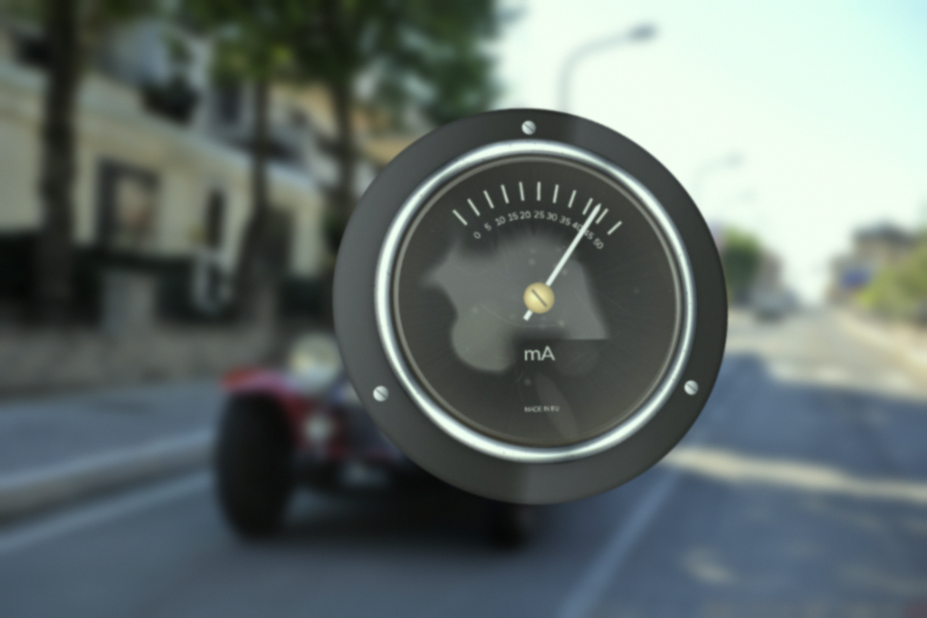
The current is mA 42.5
